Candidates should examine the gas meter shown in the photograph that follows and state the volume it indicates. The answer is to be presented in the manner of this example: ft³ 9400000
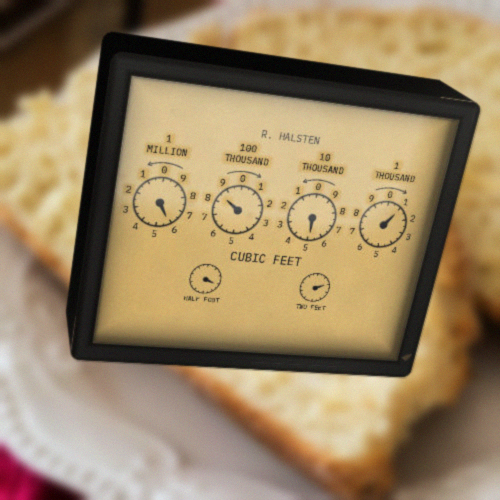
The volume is ft³ 585100
